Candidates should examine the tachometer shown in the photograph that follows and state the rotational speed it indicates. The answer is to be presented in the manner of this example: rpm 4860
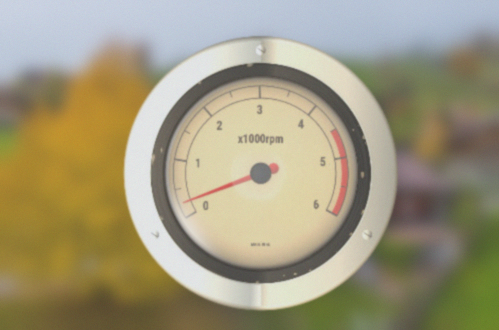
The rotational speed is rpm 250
